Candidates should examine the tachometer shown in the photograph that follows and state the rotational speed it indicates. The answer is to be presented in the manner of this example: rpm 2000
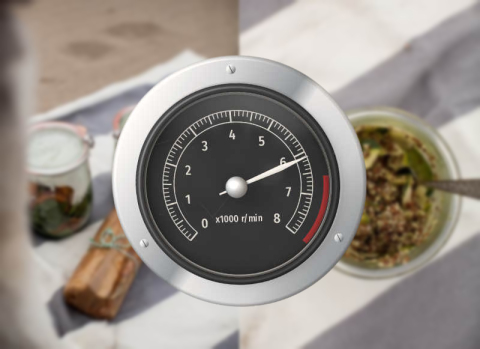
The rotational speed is rpm 6100
